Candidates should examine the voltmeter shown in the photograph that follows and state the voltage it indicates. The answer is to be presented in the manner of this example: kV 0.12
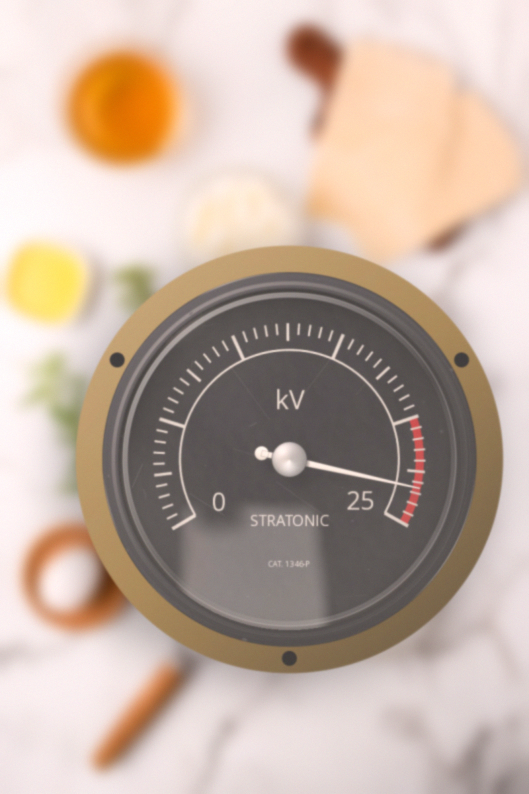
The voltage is kV 23.25
